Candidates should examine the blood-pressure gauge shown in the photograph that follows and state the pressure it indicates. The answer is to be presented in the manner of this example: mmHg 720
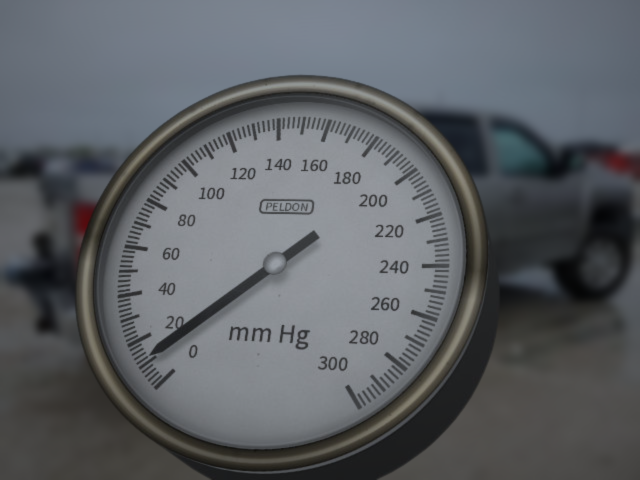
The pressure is mmHg 10
